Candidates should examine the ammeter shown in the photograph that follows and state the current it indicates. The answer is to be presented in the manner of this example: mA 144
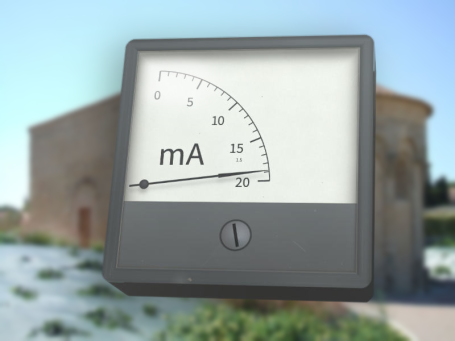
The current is mA 19
